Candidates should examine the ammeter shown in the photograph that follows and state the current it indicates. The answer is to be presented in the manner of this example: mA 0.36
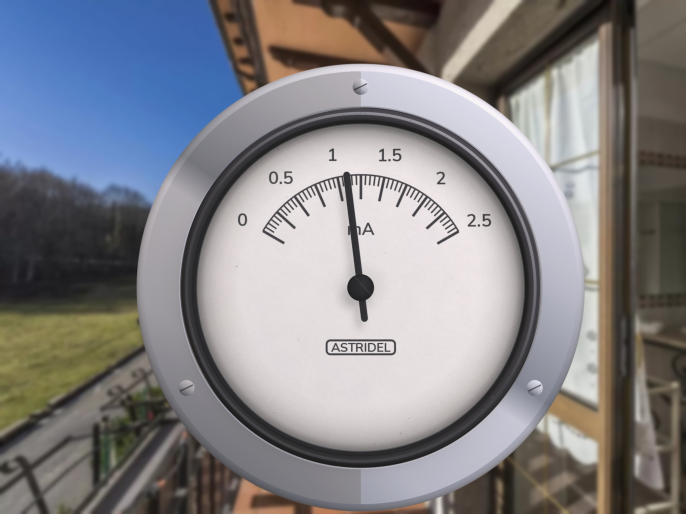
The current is mA 1.1
